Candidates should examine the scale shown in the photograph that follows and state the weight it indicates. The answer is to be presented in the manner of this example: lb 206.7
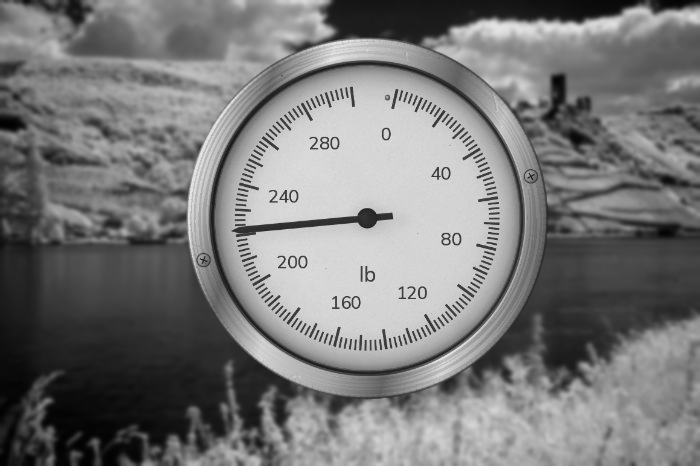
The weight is lb 222
